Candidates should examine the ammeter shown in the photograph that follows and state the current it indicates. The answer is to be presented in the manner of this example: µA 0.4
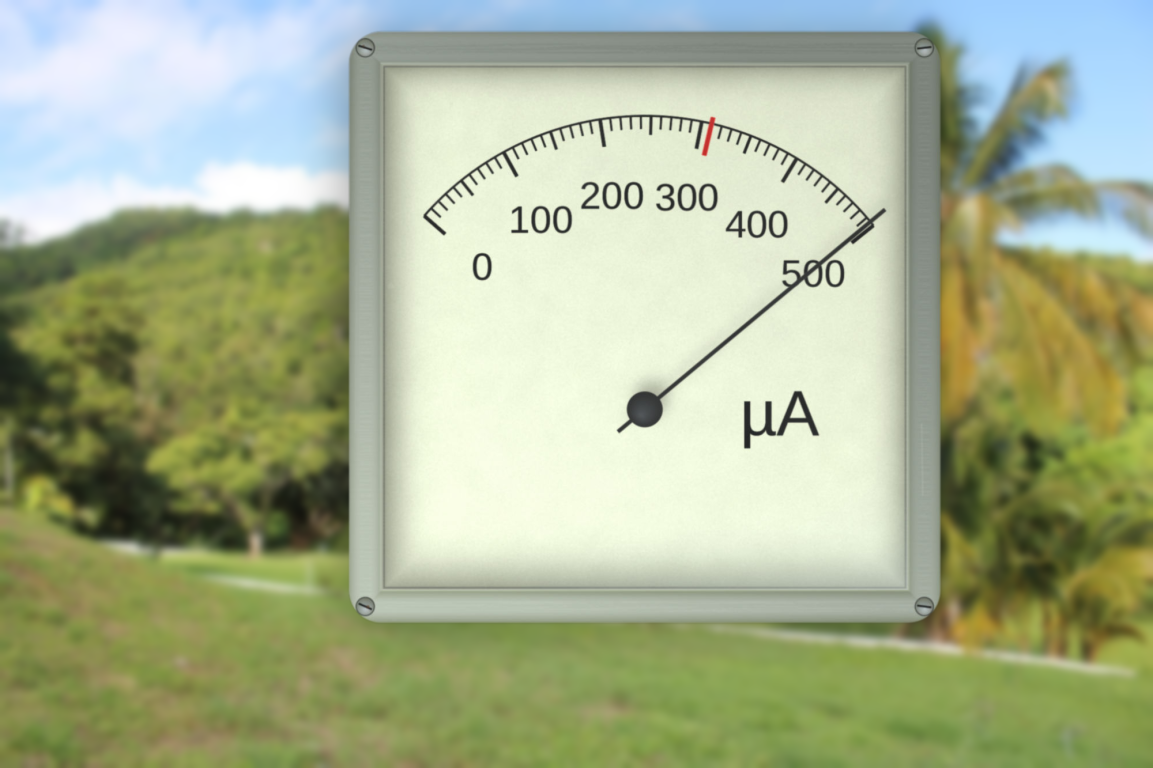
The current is µA 495
